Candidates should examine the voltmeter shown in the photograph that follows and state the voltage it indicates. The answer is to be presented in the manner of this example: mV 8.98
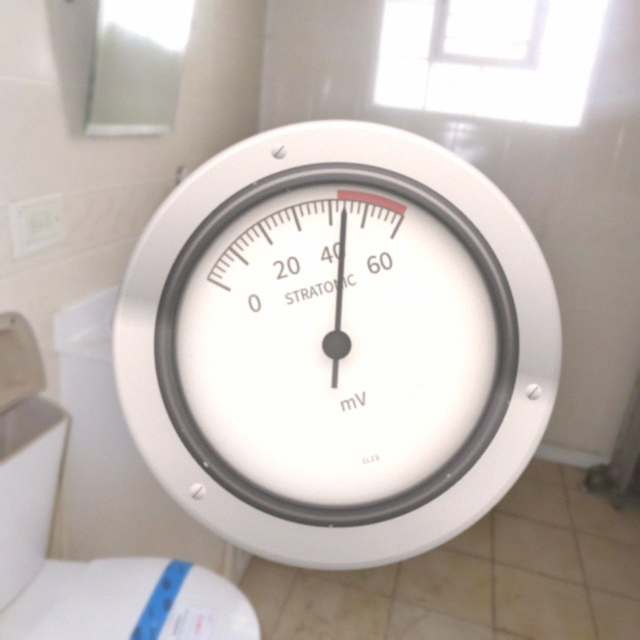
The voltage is mV 44
